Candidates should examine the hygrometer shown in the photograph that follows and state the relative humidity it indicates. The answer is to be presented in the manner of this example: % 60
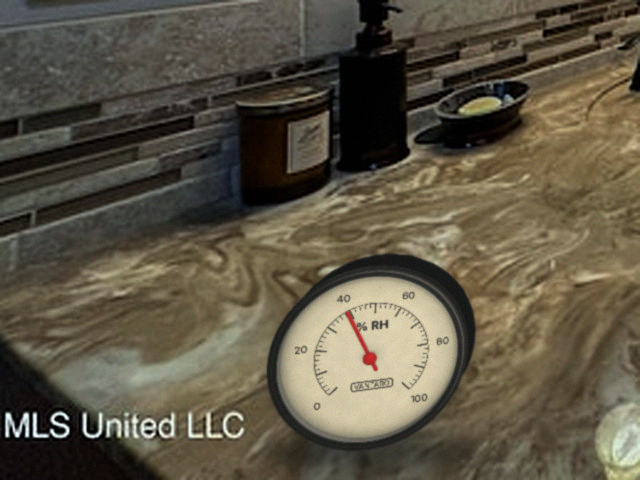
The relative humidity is % 40
